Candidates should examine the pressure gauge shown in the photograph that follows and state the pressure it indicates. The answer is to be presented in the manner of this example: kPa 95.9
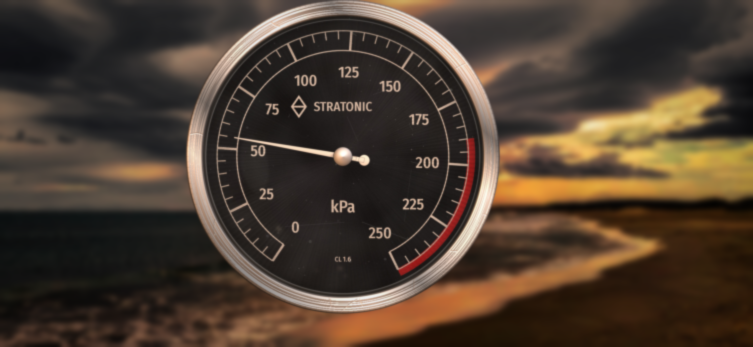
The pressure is kPa 55
